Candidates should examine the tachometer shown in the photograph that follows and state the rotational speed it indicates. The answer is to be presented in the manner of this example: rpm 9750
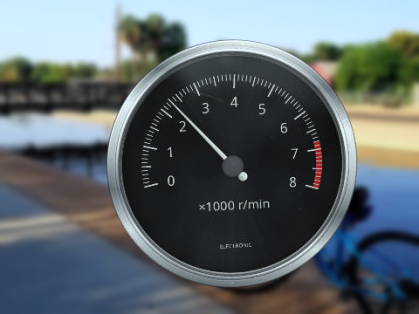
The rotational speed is rpm 2300
